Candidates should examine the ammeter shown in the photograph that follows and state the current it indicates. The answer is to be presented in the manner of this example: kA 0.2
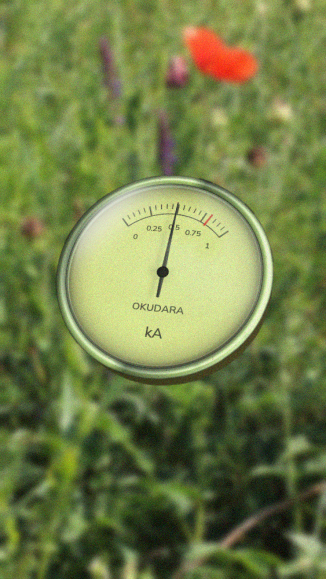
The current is kA 0.5
